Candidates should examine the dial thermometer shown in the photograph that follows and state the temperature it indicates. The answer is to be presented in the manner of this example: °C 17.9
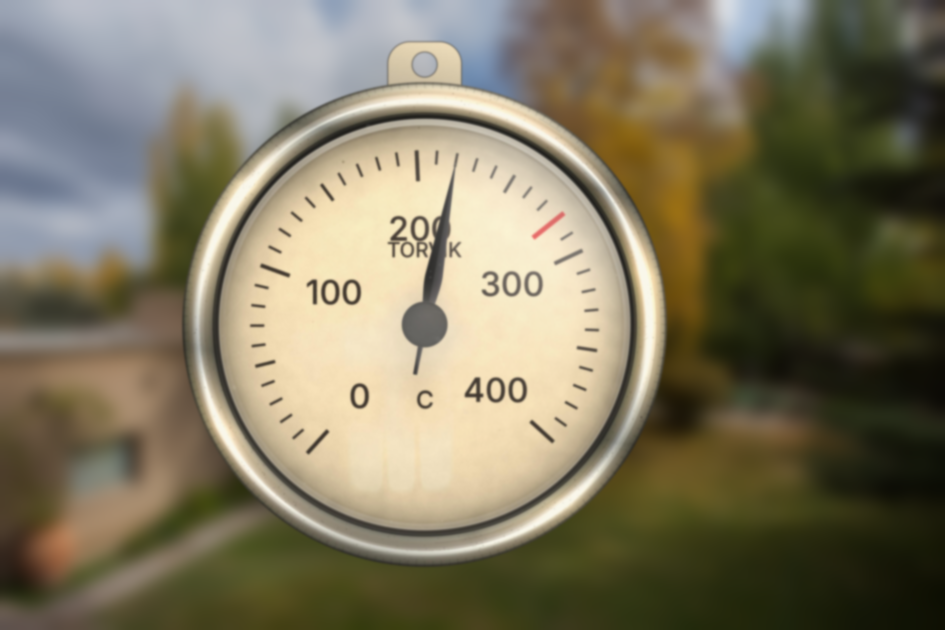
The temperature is °C 220
